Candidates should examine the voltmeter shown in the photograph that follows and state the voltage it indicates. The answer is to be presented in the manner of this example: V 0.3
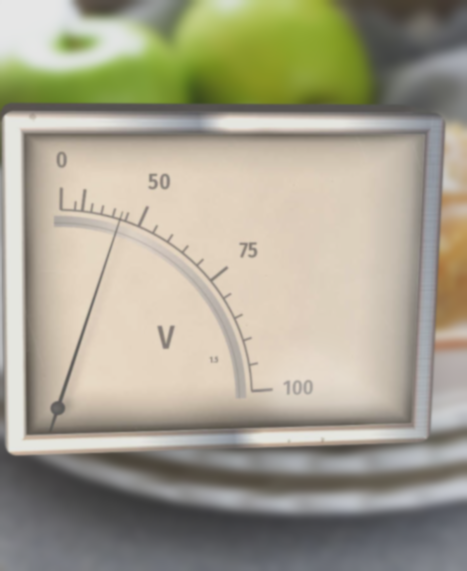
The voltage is V 42.5
